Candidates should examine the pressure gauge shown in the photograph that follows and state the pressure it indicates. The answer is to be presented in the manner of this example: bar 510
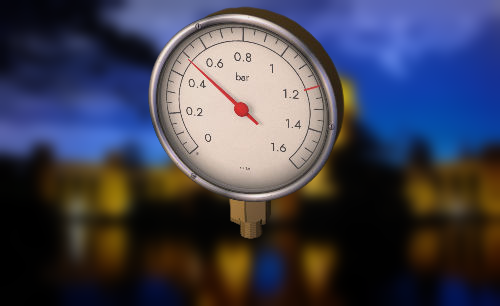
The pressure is bar 0.5
